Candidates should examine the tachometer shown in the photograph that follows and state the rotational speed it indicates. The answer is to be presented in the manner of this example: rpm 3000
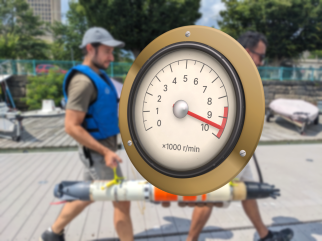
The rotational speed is rpm 9500
